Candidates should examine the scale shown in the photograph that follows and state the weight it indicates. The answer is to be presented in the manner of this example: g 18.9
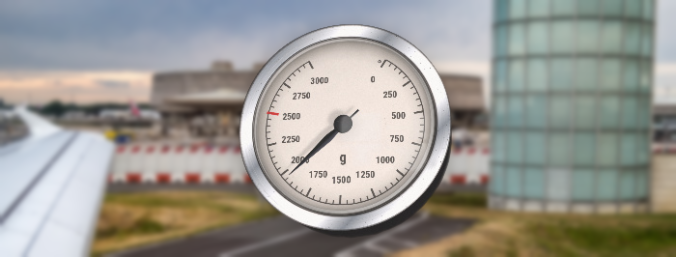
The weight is g 1950
